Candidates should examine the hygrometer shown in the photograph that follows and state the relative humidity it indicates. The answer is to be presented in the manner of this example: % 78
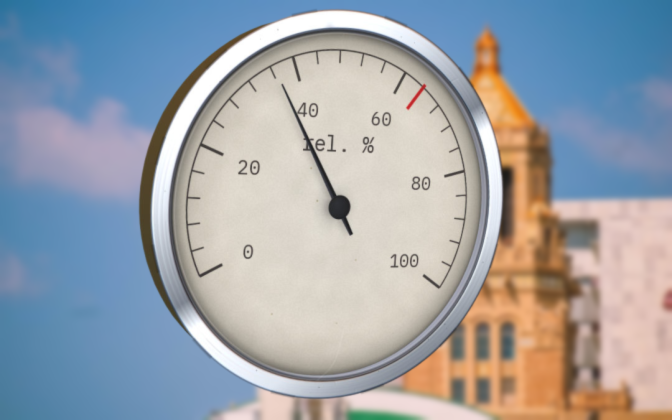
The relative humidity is % 36
